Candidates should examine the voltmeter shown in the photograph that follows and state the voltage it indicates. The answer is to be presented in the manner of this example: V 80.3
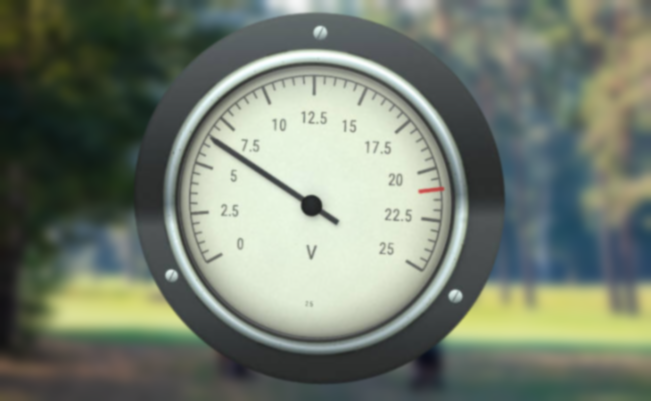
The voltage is V 6.5
